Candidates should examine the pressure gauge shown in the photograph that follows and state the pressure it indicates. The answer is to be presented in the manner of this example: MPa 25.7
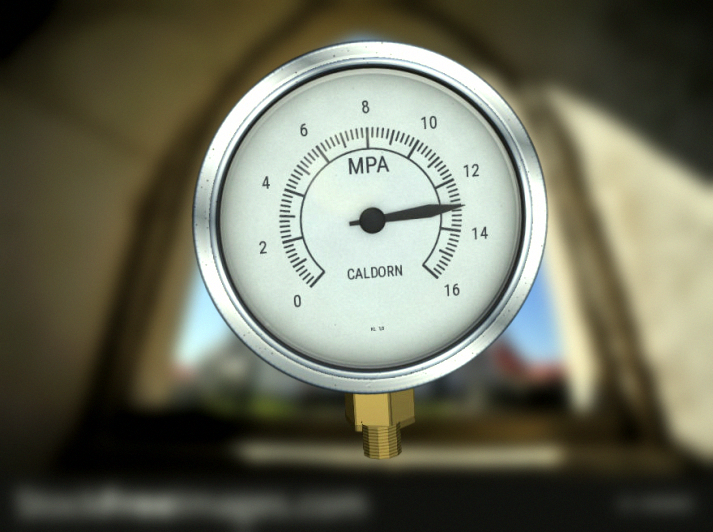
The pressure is MPa 13
